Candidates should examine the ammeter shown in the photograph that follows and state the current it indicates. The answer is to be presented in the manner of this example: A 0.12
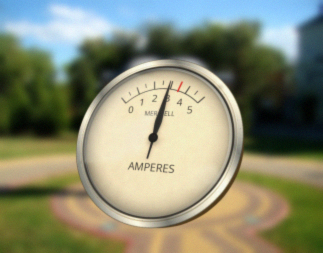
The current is A 3
